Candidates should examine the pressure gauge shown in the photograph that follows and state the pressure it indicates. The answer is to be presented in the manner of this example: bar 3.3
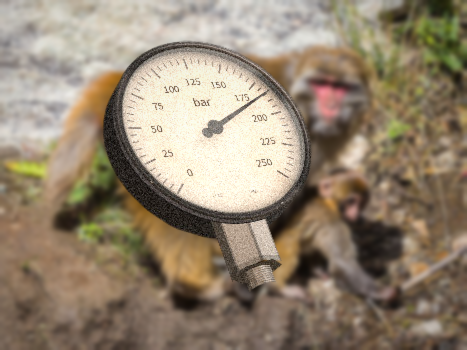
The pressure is bar 185
